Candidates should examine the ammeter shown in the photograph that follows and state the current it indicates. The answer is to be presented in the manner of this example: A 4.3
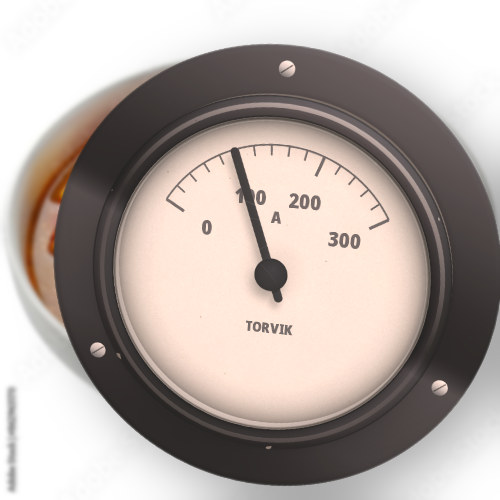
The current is A 100
